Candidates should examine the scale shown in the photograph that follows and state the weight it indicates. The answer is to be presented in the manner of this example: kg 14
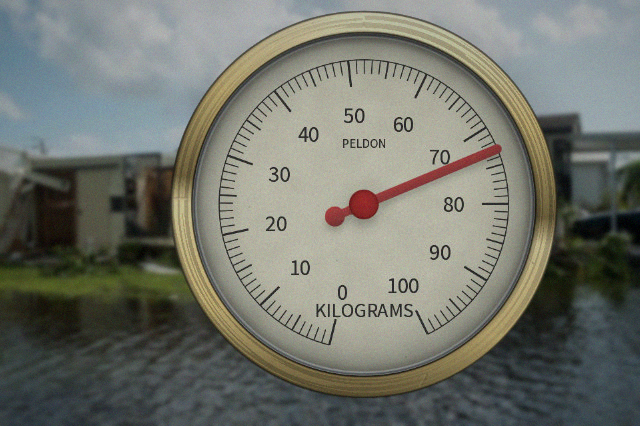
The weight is kg 73
